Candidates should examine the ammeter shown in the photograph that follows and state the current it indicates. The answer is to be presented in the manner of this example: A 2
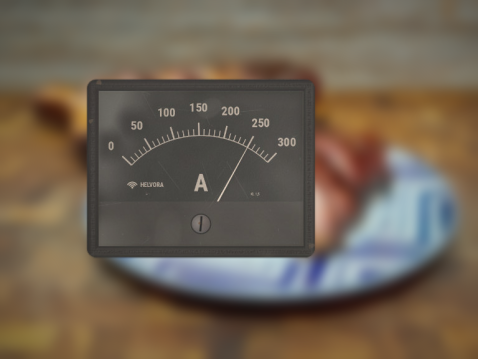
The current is A 250
